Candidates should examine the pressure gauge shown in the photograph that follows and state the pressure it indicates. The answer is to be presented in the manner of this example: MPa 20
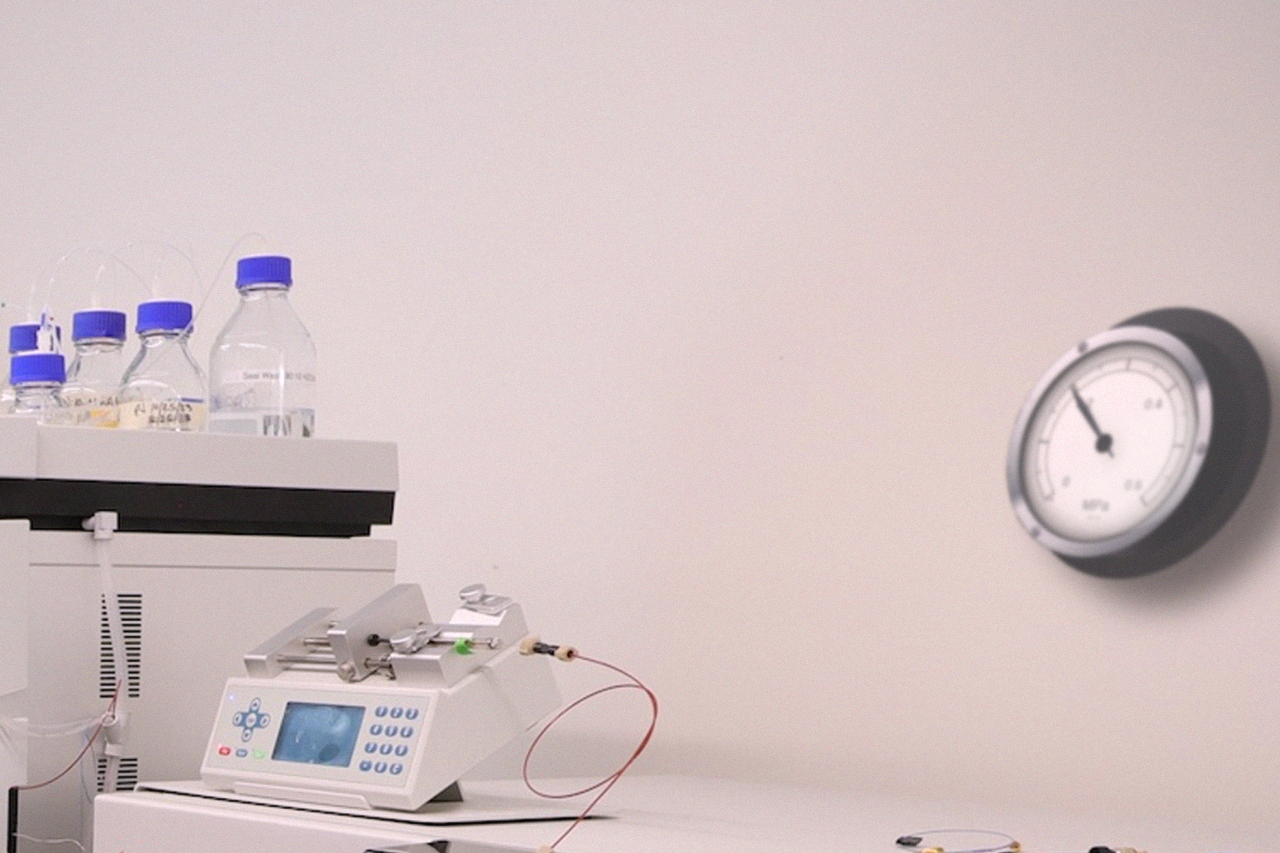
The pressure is MPa 0.2
